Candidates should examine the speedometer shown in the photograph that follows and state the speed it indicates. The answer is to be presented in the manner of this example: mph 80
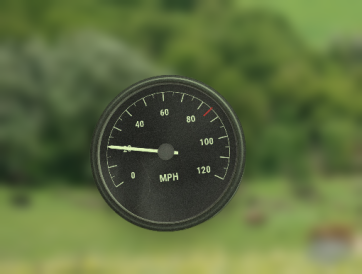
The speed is mph 20
